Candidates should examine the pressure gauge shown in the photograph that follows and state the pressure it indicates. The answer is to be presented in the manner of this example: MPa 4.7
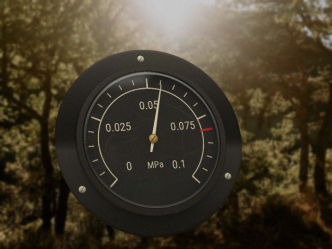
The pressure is MPa 0.055
